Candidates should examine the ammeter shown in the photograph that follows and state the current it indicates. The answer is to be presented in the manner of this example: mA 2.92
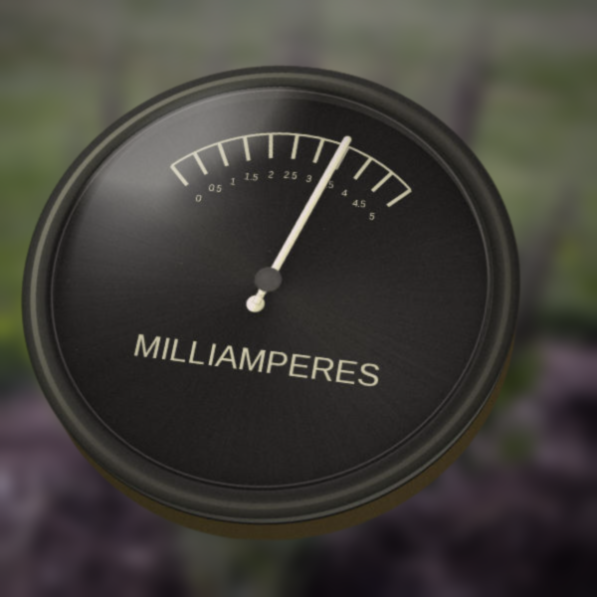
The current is mA 3.5
